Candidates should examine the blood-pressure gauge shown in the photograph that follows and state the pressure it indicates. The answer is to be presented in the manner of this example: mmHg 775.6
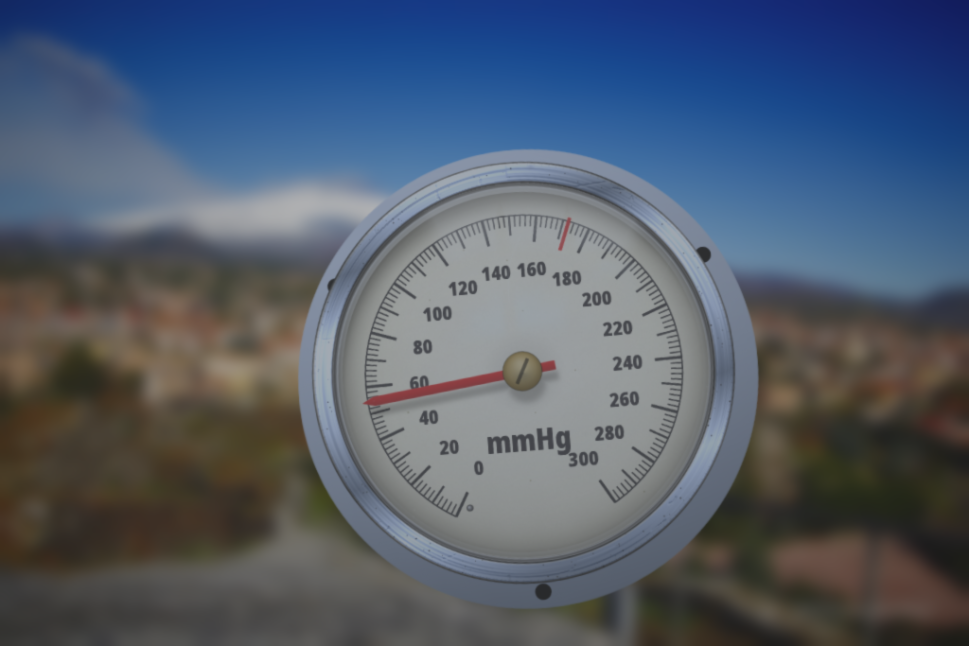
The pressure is mmHg 54
